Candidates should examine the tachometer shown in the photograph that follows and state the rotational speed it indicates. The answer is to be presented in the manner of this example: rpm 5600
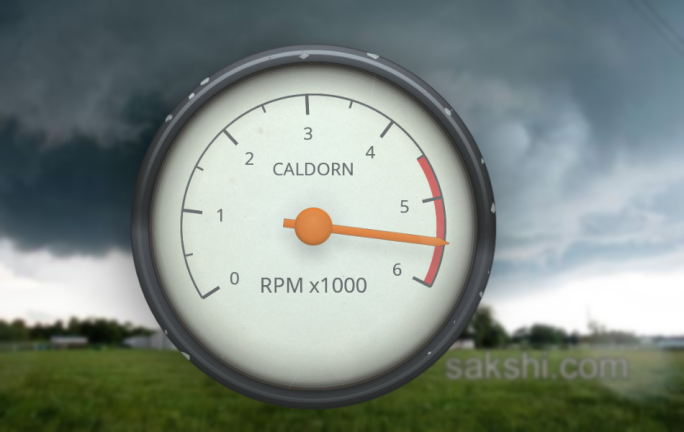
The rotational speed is rpm 5500
